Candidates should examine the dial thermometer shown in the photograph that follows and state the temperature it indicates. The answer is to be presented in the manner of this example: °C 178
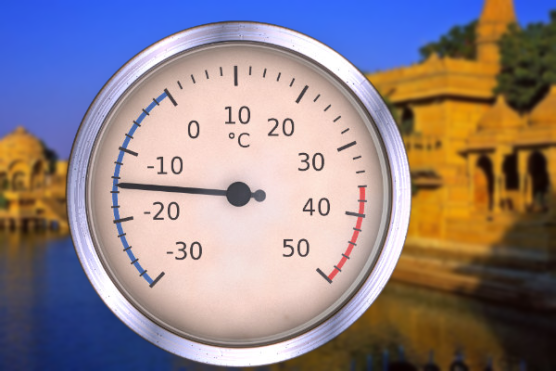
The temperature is °C -15
